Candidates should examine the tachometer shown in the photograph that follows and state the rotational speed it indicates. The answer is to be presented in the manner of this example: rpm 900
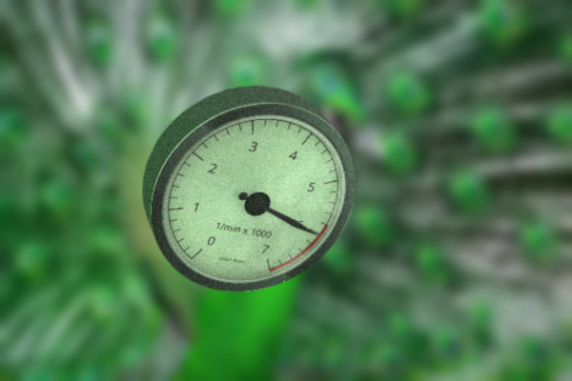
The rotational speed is rpm 6000
